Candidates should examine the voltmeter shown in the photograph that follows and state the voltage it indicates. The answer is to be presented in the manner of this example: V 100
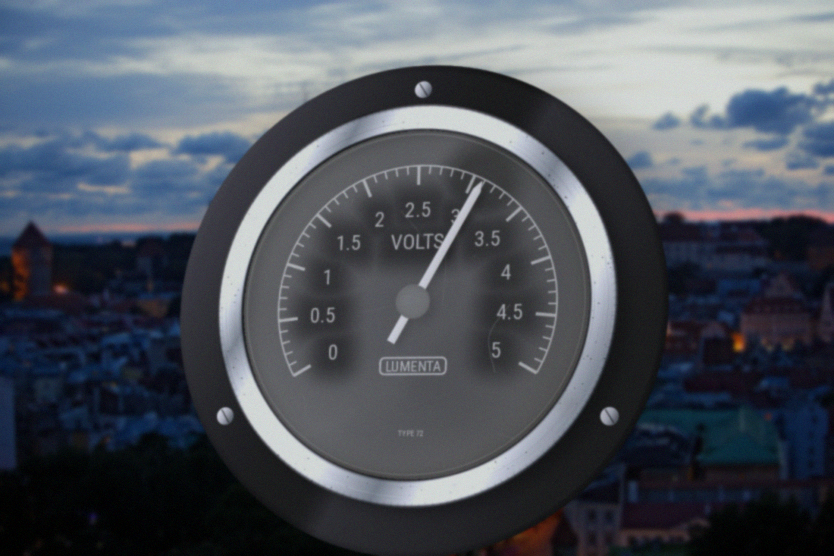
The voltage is V 3.1
